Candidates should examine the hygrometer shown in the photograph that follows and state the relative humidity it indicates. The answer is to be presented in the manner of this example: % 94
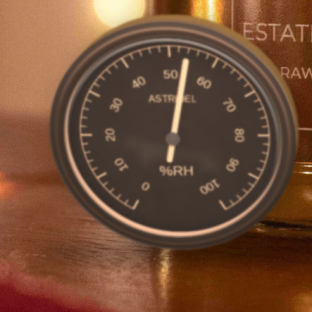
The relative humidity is % 54
